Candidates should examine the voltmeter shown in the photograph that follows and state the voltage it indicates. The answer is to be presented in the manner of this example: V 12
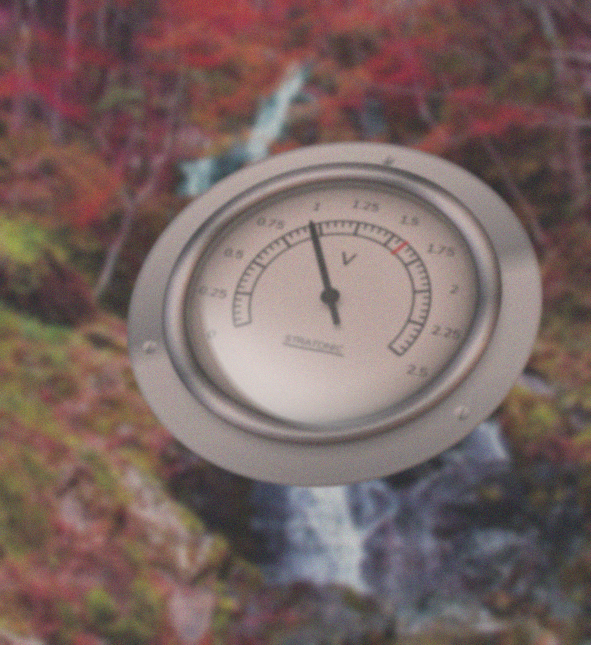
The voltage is V 0.95
